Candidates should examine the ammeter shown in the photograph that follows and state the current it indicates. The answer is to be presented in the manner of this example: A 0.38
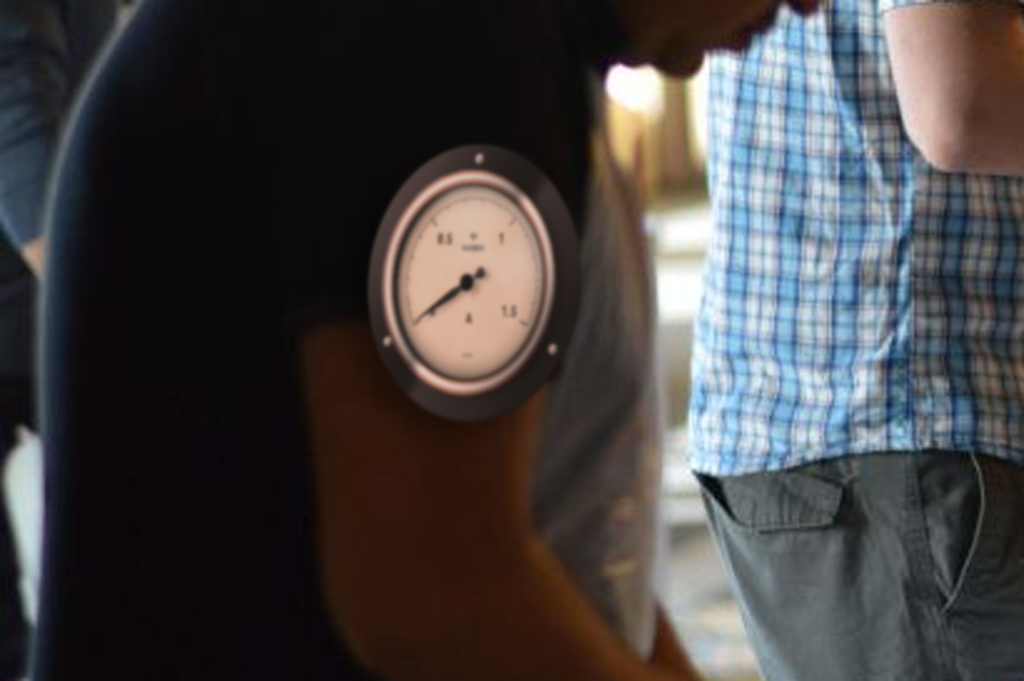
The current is A 0
